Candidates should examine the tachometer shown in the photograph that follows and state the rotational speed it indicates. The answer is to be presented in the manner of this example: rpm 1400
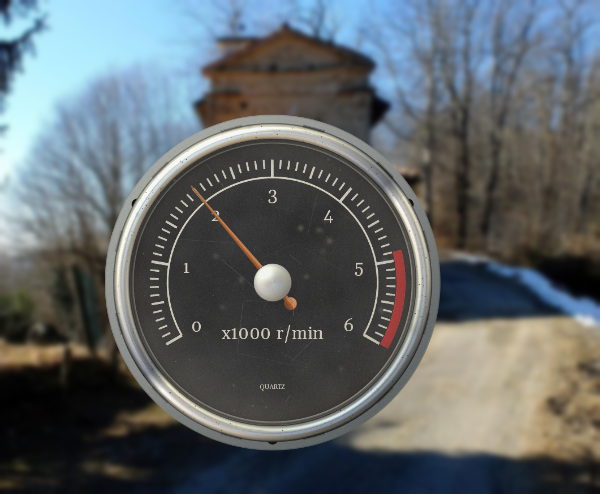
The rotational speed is rpm 2000
